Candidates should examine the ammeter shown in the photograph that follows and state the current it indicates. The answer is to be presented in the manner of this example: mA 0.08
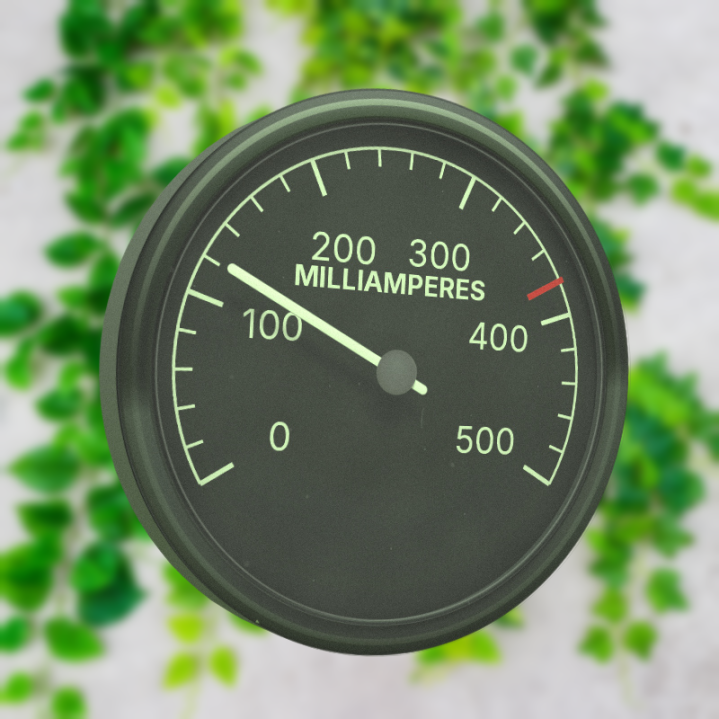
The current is mA 120
